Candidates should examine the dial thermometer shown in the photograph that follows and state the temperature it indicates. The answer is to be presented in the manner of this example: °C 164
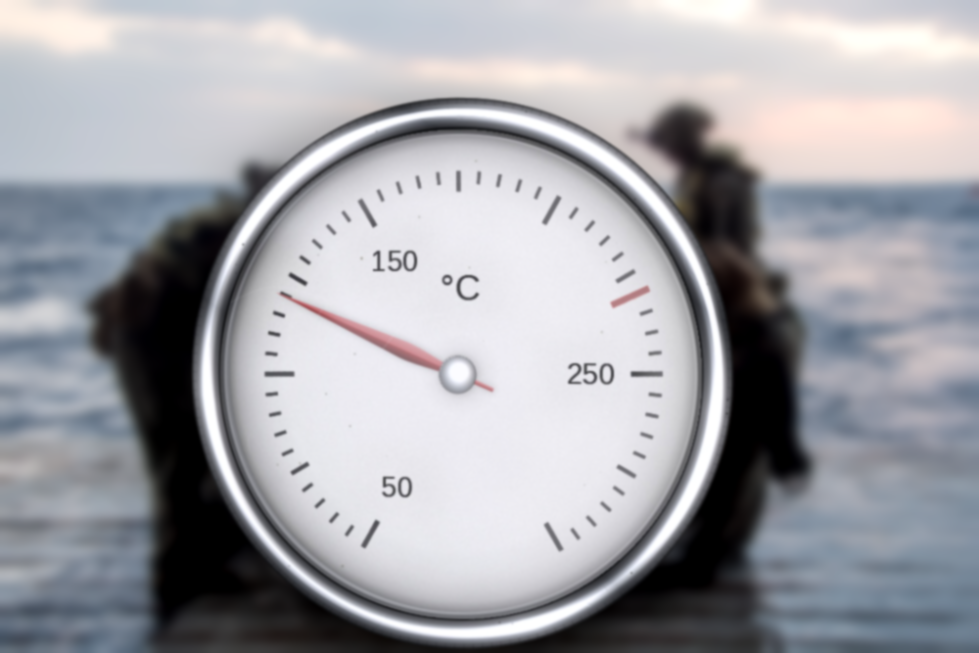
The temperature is °C 120
